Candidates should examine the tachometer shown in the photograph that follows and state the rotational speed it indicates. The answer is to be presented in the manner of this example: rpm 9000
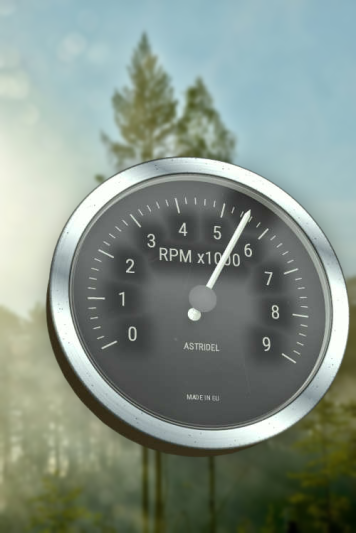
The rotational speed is rpm 5500
